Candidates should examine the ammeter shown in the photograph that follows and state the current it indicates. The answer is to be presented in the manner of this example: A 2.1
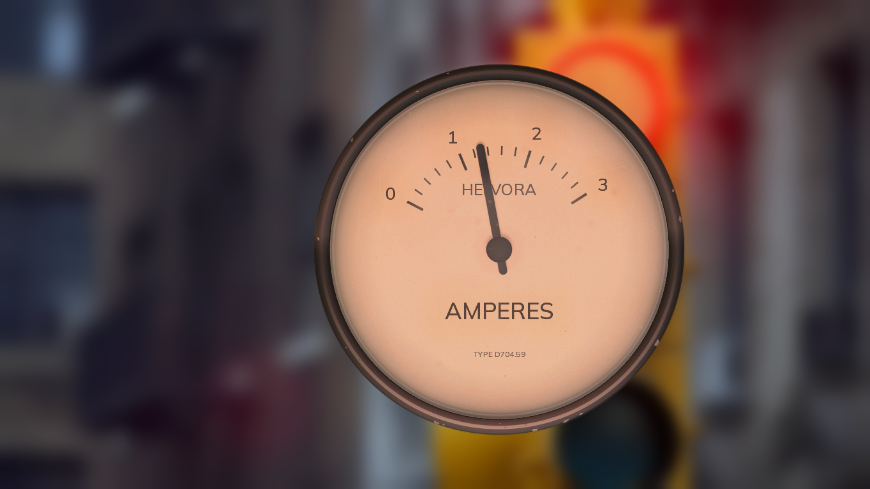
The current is A 1.3
